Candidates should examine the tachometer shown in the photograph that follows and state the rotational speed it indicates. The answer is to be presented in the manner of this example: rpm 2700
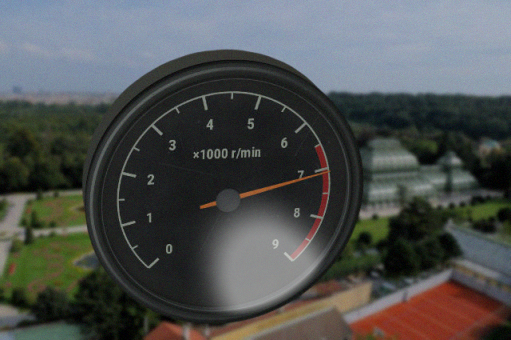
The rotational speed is rpm 7000
